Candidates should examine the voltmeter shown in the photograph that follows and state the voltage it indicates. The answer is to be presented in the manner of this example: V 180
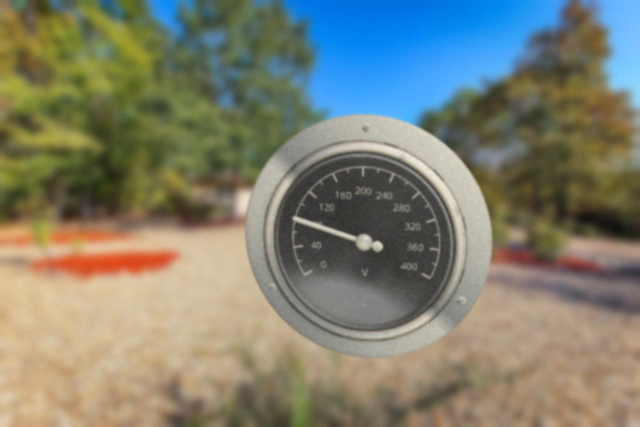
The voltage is V 80
